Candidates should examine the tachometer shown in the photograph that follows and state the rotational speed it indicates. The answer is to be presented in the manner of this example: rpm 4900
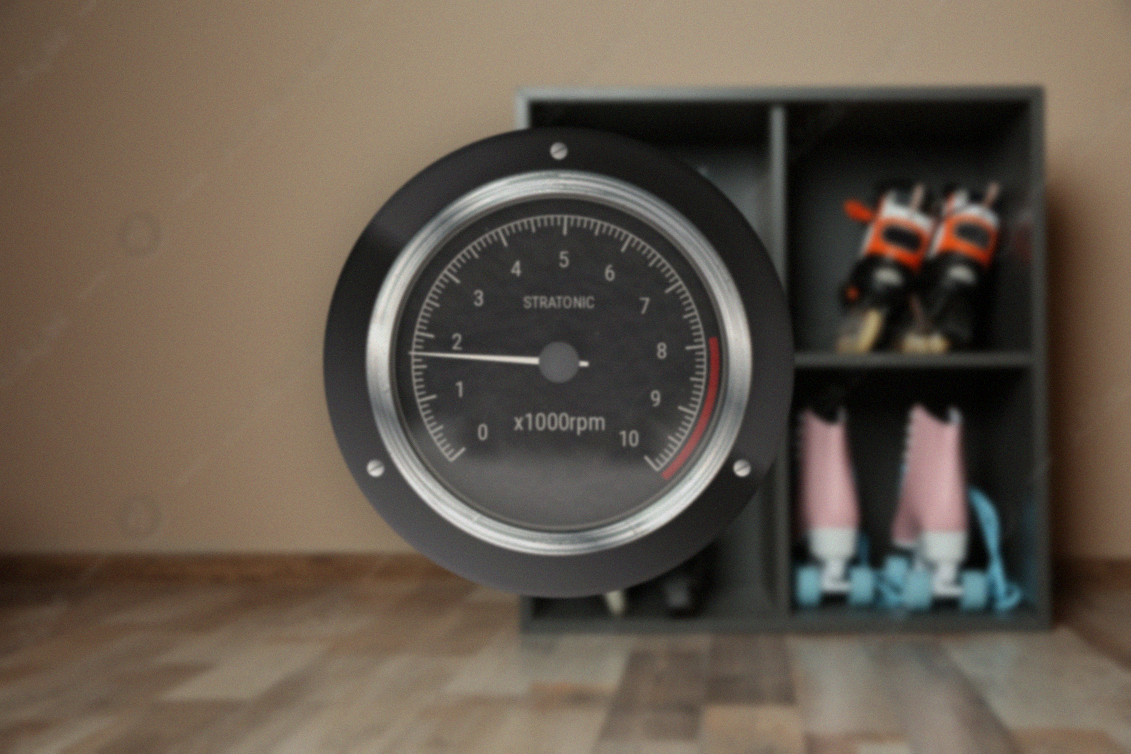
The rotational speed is rpm 1700
